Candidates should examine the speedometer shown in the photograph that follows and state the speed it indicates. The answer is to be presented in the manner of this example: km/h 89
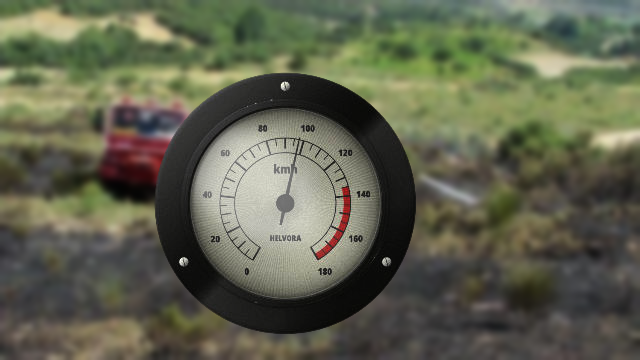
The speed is km/h 97.5
